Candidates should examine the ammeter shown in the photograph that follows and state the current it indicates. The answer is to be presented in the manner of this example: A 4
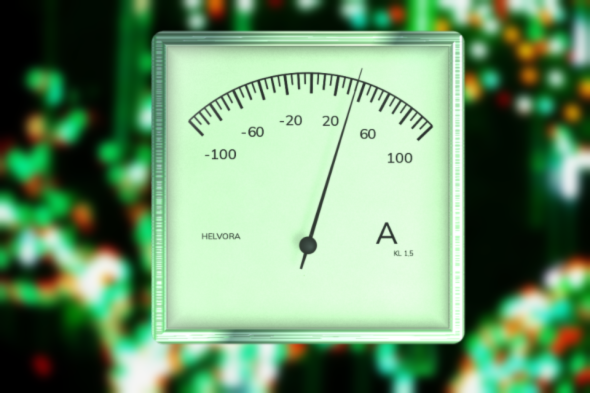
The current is A 35
